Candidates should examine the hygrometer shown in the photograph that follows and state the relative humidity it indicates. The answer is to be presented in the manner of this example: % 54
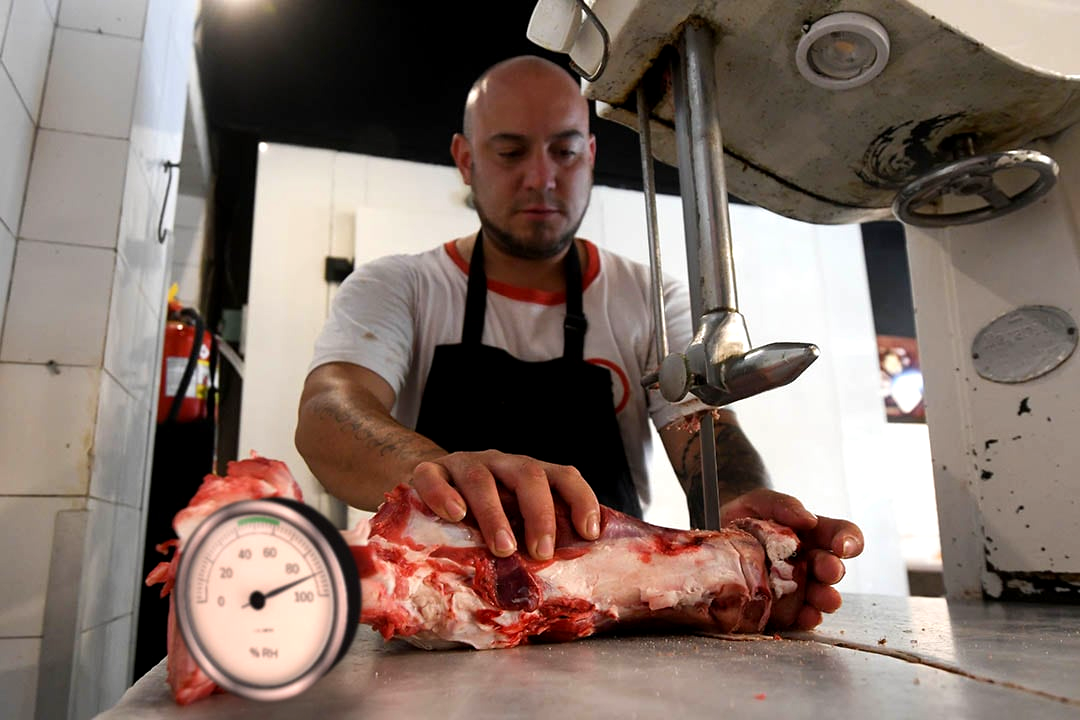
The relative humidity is % 90
